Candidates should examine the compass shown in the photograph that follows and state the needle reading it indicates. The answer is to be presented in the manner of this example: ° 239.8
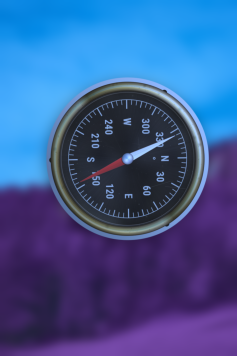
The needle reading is ° 155
